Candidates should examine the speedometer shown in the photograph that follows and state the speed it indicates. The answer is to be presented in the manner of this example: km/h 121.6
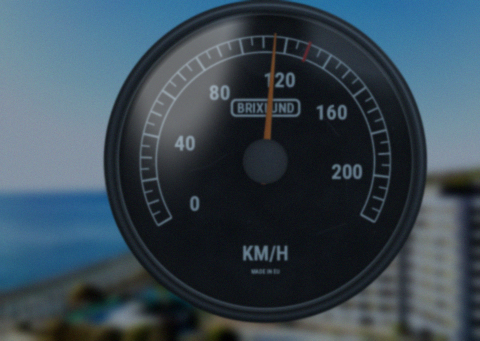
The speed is km/h 115
